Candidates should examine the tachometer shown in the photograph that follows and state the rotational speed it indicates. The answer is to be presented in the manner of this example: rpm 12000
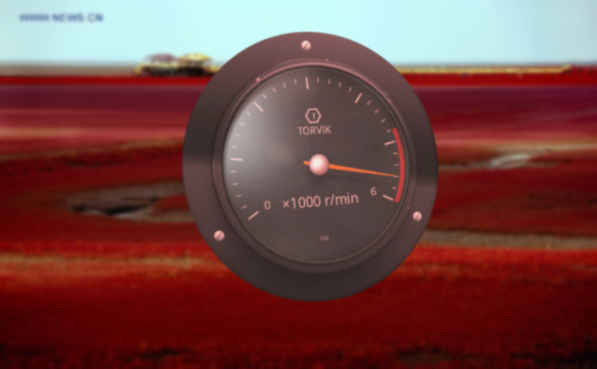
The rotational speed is rpm 5600
